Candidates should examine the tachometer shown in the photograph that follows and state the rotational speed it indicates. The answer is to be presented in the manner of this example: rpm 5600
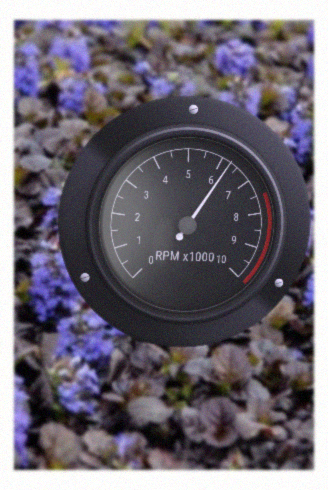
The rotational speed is rpm 6250
